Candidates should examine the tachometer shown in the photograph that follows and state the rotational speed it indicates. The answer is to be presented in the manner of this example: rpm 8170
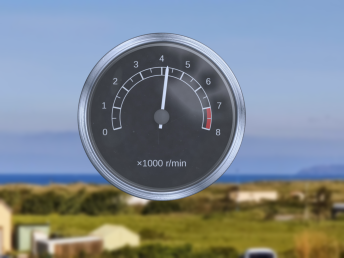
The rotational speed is rpm 4250
